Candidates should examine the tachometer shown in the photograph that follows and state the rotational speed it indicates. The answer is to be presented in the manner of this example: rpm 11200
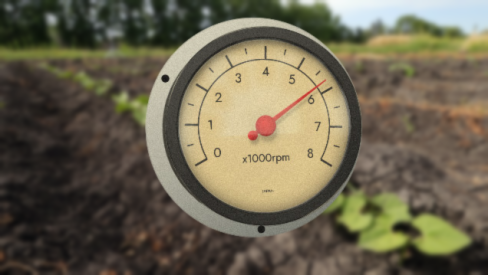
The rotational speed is rpm 5750
